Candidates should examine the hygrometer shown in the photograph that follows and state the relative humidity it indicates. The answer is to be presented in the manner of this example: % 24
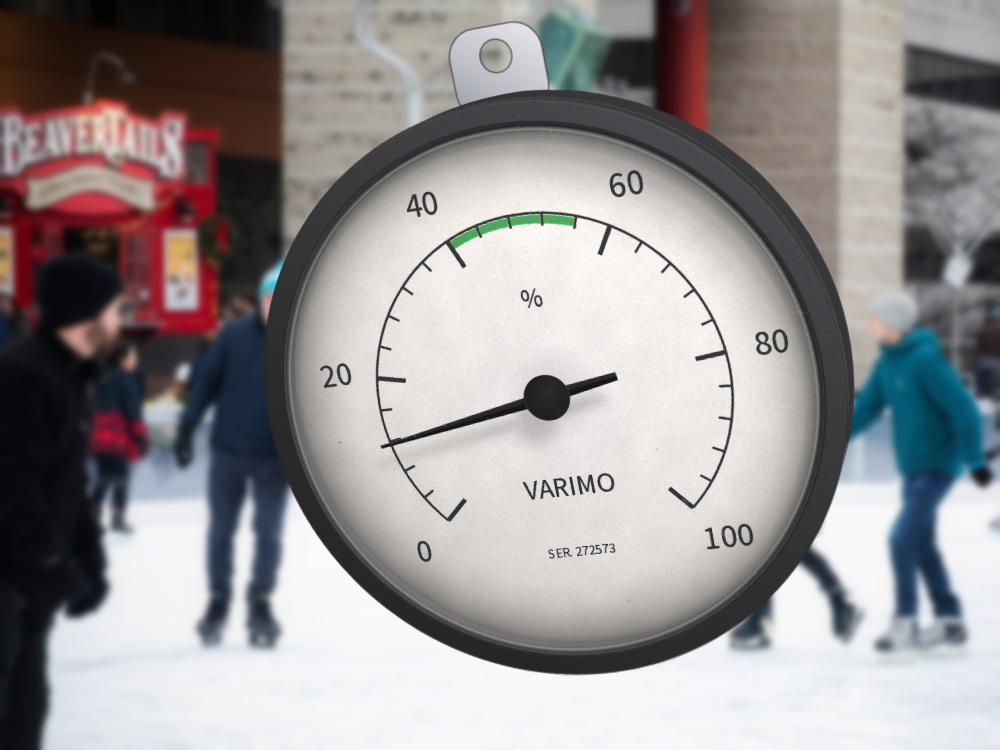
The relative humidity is % 12
